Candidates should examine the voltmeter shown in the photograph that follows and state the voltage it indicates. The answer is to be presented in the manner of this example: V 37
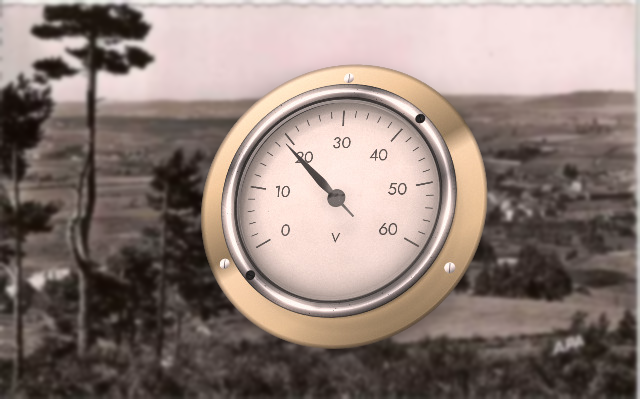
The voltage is V 19
